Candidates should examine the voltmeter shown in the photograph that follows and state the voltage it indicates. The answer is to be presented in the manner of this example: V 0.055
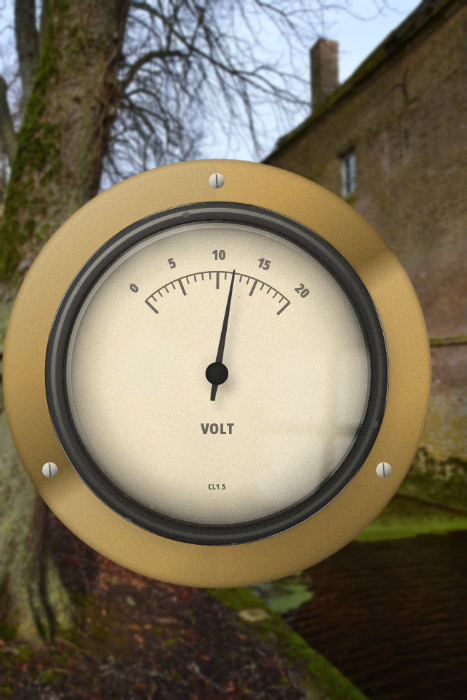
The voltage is V 12
